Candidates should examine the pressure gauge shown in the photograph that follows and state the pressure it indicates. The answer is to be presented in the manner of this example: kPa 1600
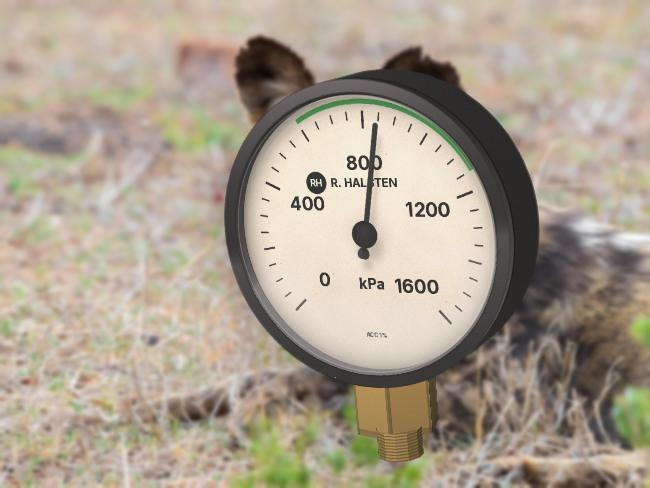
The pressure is kPa 850
